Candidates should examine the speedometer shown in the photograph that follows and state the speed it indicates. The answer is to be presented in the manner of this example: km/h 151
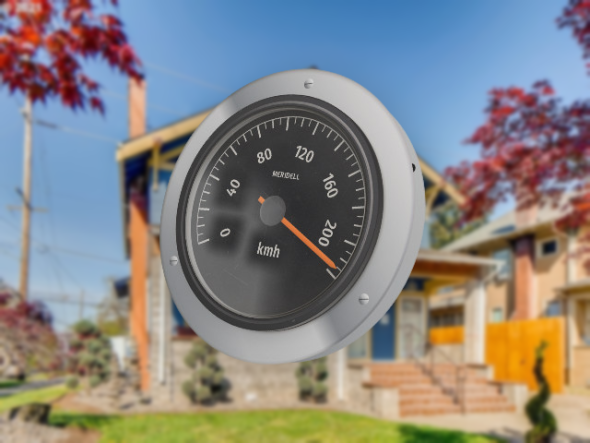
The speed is km/h 215
